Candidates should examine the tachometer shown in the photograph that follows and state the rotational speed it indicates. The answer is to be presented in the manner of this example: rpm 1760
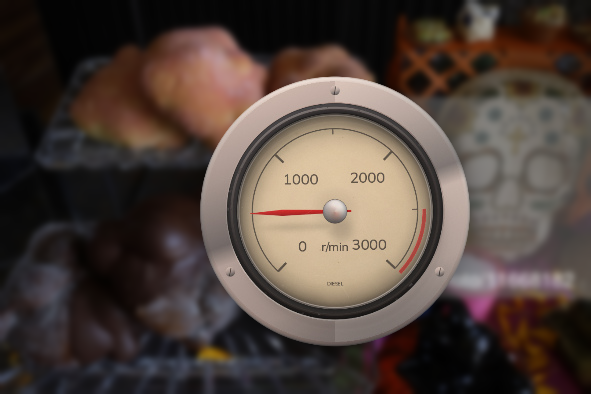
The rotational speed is rpm 500
